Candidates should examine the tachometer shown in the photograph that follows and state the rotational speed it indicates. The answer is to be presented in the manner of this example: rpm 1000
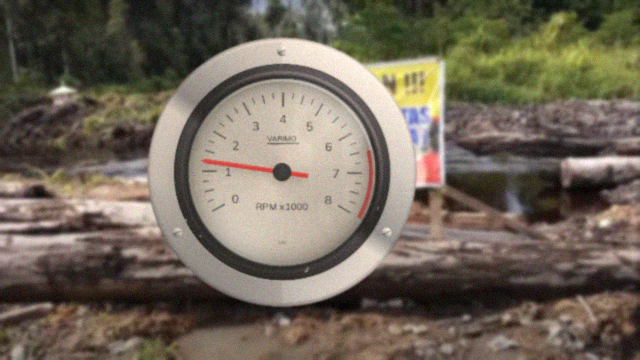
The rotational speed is rpm 1250
